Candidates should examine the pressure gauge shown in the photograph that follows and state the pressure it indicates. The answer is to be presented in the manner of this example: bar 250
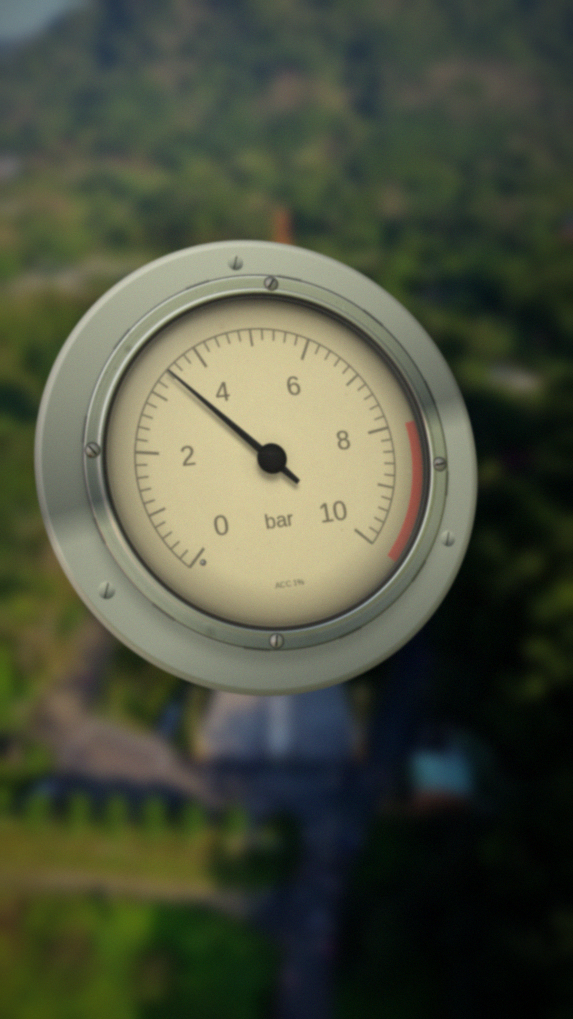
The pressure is bar 3.4
